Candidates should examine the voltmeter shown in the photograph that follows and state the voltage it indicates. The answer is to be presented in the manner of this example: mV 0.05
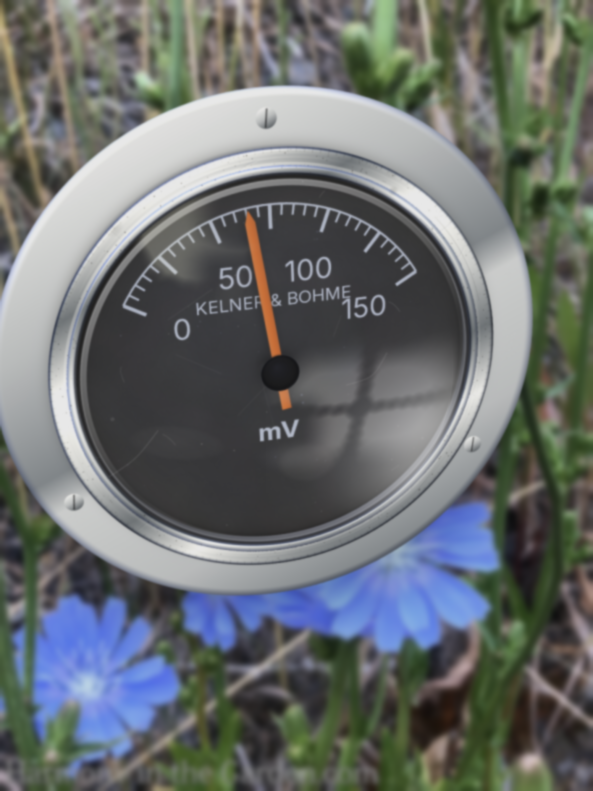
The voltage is mV 65
